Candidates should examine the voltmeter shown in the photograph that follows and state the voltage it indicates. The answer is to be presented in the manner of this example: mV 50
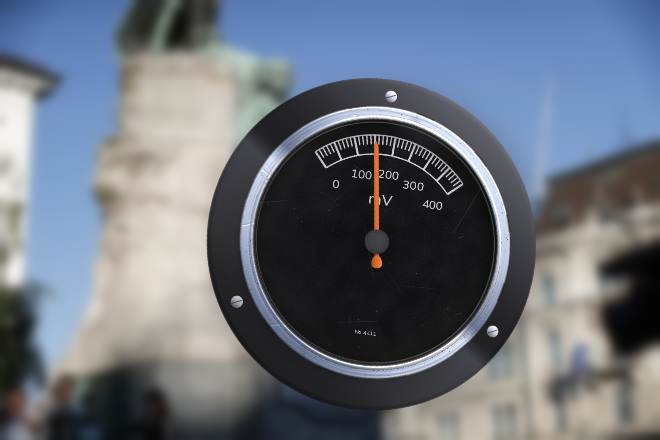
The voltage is mV 150
